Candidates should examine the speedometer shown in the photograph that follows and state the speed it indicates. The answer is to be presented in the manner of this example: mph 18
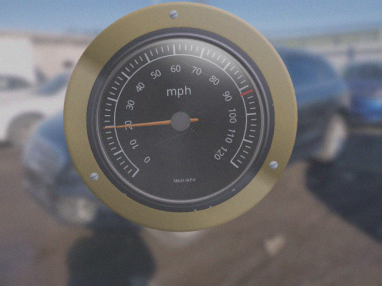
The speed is mph 20
